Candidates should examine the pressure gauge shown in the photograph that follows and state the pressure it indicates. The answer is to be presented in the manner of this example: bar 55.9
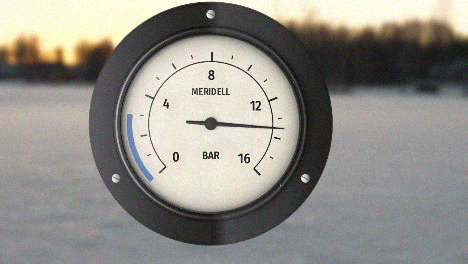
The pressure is bar 13.5
